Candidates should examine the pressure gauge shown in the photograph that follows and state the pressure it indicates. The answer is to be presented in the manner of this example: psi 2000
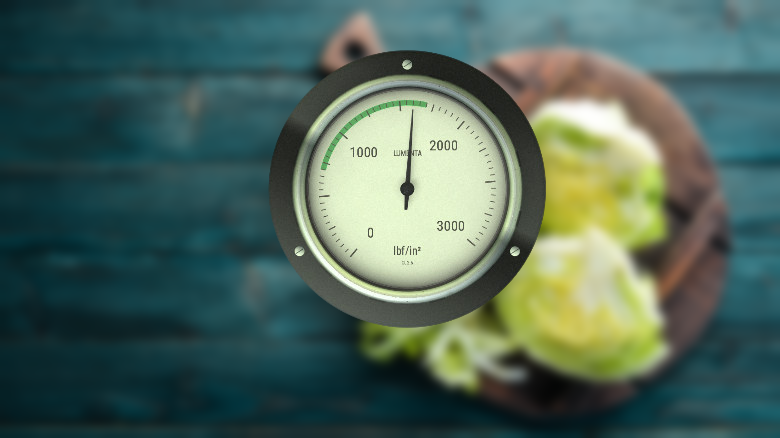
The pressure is psi 1600
